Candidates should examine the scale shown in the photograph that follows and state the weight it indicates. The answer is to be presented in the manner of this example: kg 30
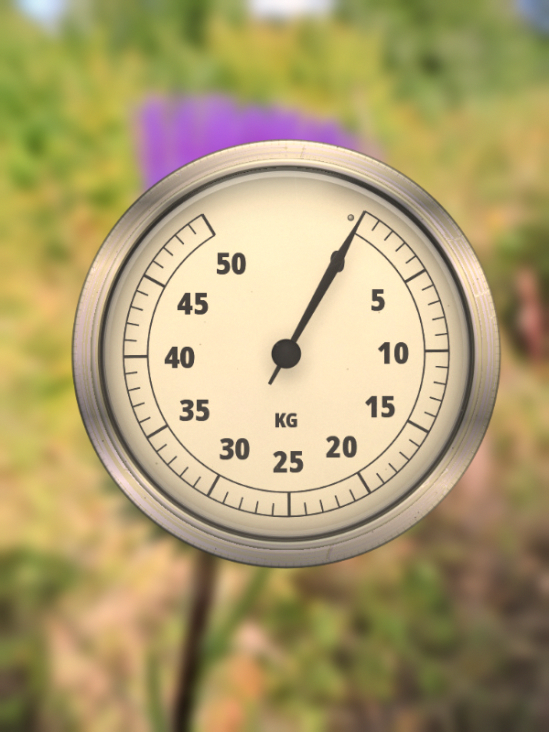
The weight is kg 0
